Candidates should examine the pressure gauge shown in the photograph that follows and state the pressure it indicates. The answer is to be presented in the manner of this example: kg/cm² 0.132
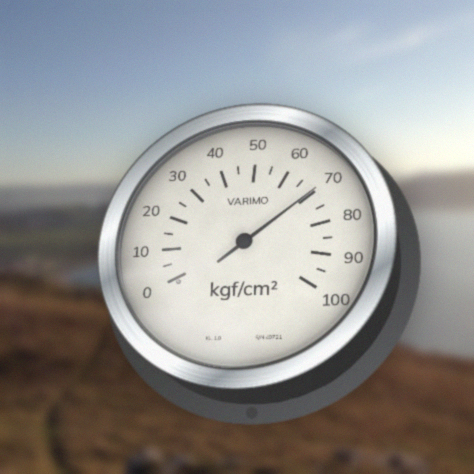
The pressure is kg/cm² 70
